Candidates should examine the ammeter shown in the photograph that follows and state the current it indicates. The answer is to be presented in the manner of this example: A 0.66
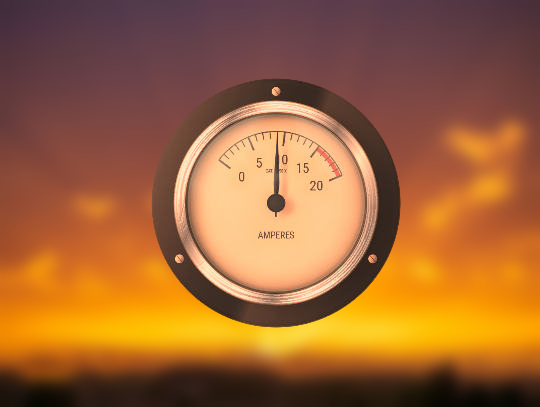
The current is A 9
